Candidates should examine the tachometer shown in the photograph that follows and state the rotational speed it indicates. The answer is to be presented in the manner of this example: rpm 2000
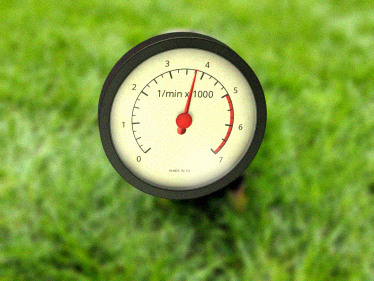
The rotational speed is rpm 3750
